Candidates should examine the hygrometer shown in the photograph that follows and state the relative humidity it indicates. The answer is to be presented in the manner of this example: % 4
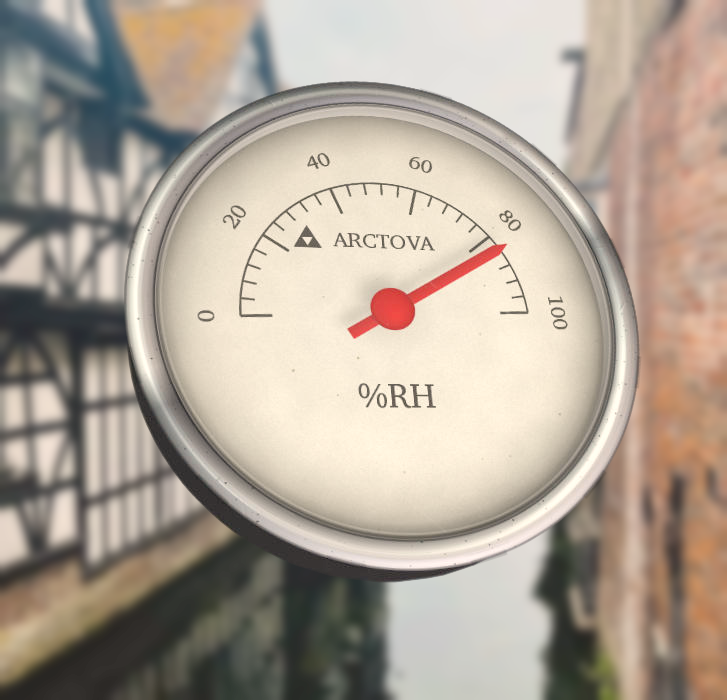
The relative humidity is % 84
